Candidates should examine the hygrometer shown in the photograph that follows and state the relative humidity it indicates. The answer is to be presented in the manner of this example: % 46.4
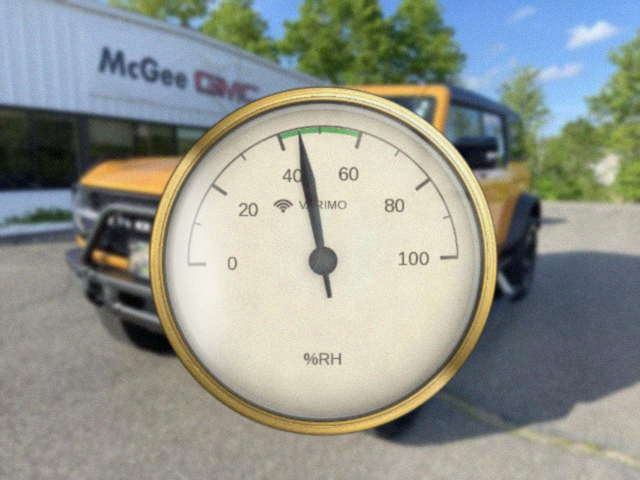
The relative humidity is % 45
